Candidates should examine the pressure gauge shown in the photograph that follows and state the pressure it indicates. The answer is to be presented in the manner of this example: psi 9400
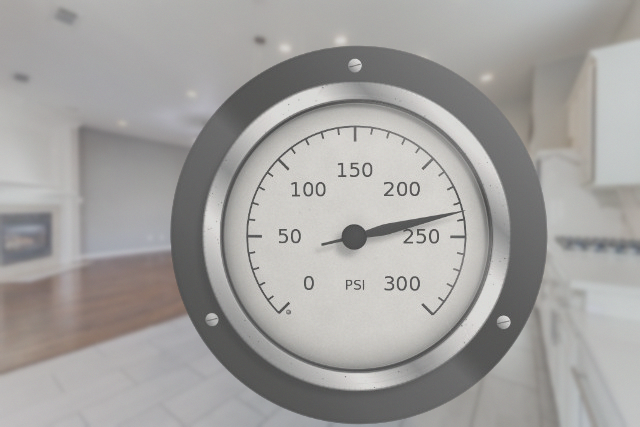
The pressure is psi 235
